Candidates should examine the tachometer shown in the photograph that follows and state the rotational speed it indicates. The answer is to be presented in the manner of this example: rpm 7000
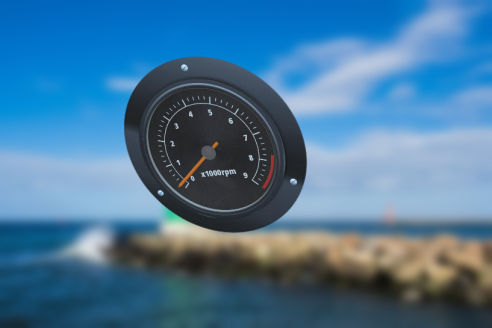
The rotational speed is rpm 200
